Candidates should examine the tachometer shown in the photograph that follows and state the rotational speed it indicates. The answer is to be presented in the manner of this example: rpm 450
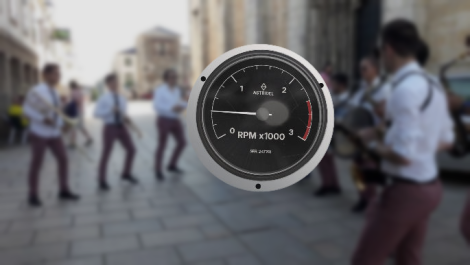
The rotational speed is rpm 400
